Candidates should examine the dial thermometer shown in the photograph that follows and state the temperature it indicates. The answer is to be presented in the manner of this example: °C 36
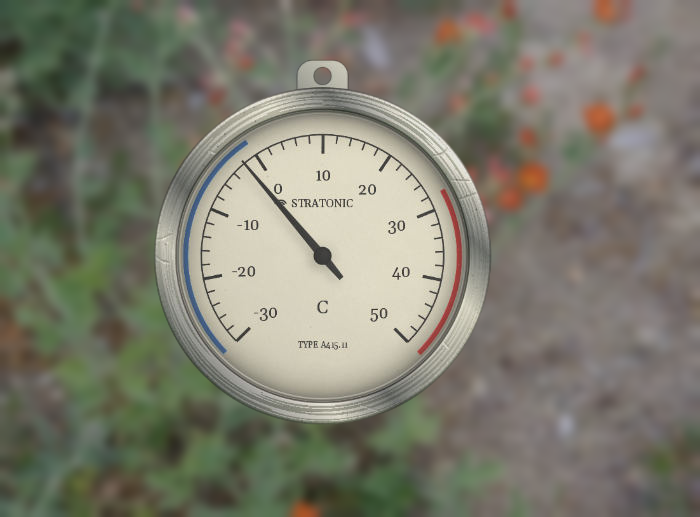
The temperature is °C -2
